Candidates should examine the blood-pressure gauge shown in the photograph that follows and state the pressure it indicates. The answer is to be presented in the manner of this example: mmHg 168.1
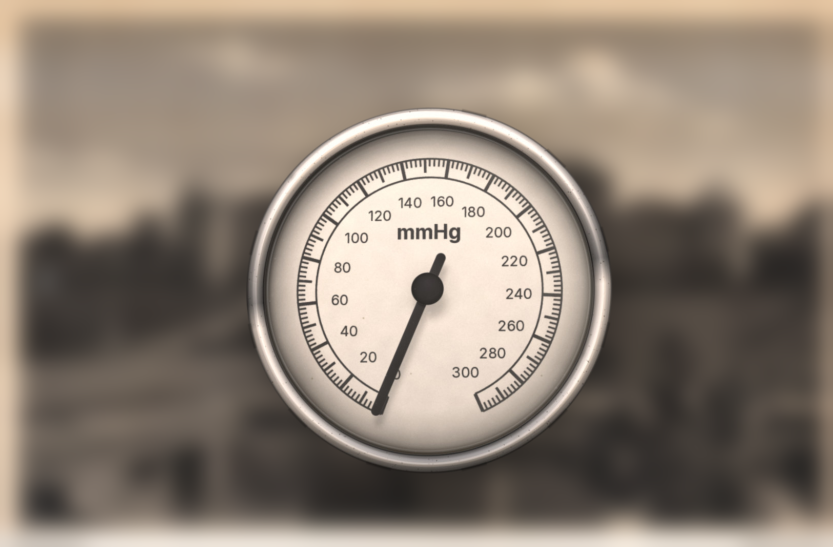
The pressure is mmHg 2
